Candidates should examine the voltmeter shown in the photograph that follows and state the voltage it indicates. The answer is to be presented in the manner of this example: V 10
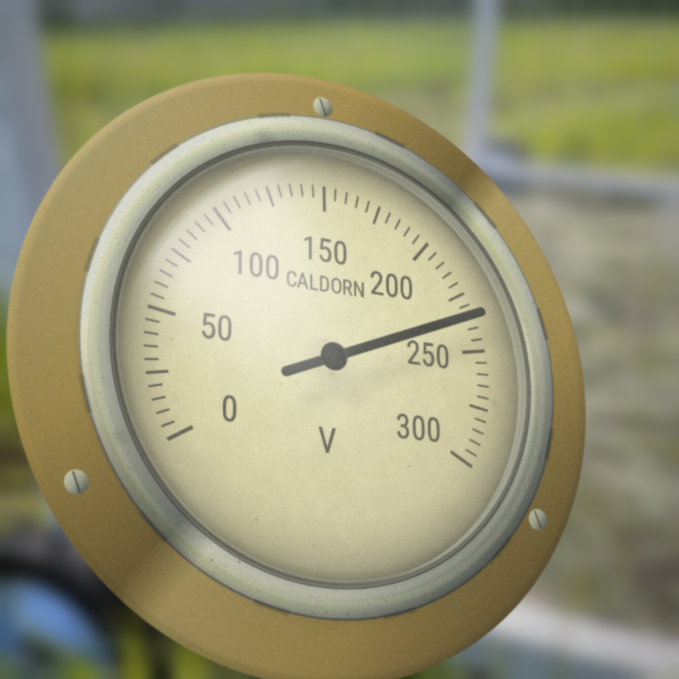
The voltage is V 235
